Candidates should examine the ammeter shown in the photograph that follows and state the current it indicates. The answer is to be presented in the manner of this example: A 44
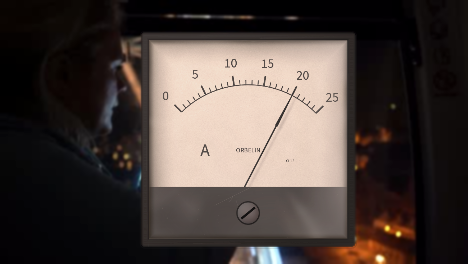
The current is A 20
